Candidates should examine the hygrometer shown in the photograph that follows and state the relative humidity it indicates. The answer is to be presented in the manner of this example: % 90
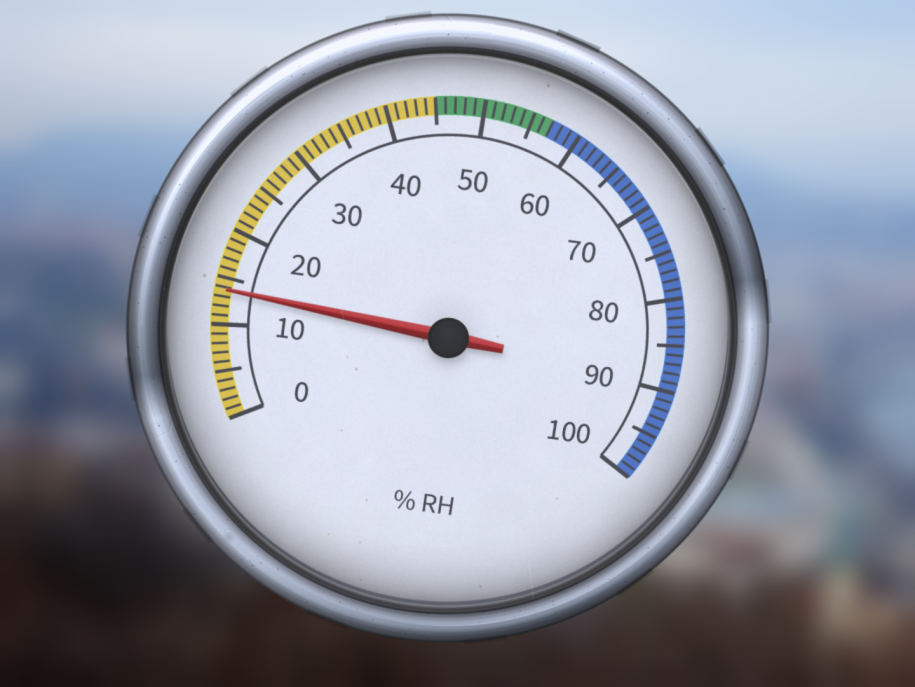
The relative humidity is % 14
